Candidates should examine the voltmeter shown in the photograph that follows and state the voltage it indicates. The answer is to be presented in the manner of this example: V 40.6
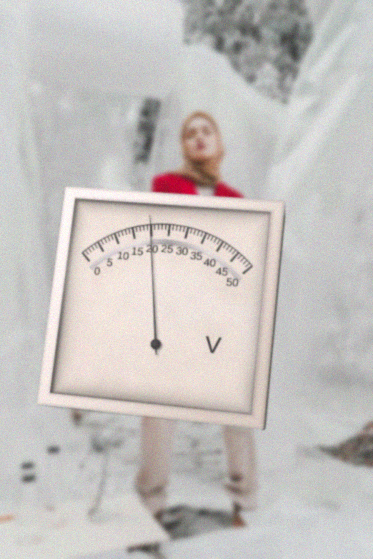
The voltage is V 20
